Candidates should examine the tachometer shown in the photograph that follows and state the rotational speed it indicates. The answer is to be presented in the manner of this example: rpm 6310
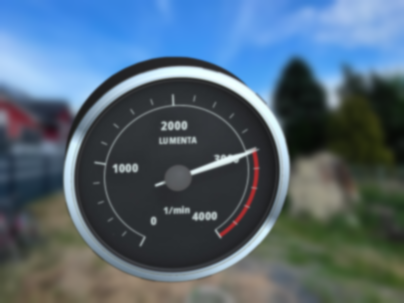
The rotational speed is rpm 3000
